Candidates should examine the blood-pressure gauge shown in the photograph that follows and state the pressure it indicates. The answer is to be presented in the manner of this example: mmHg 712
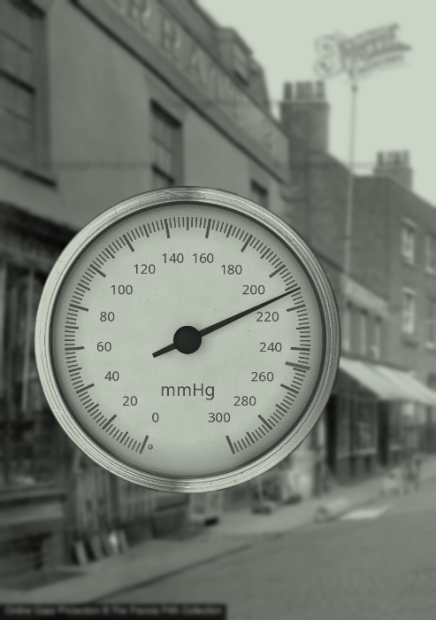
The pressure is mmHg 212
